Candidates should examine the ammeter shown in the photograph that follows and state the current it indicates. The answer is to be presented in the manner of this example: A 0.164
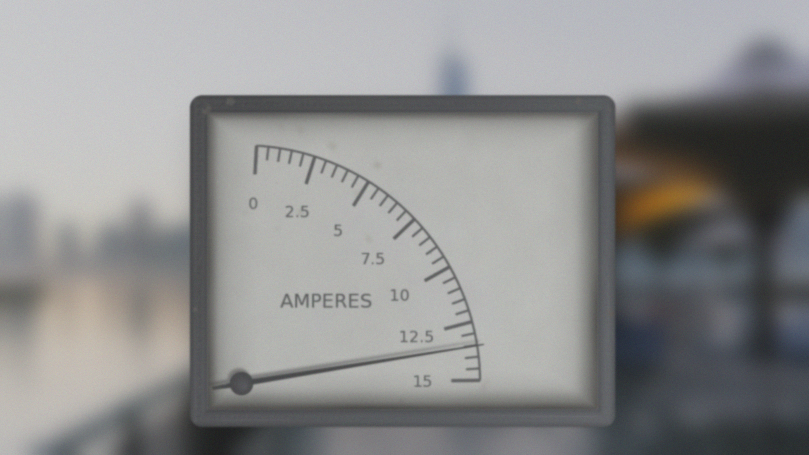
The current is A 13.5
